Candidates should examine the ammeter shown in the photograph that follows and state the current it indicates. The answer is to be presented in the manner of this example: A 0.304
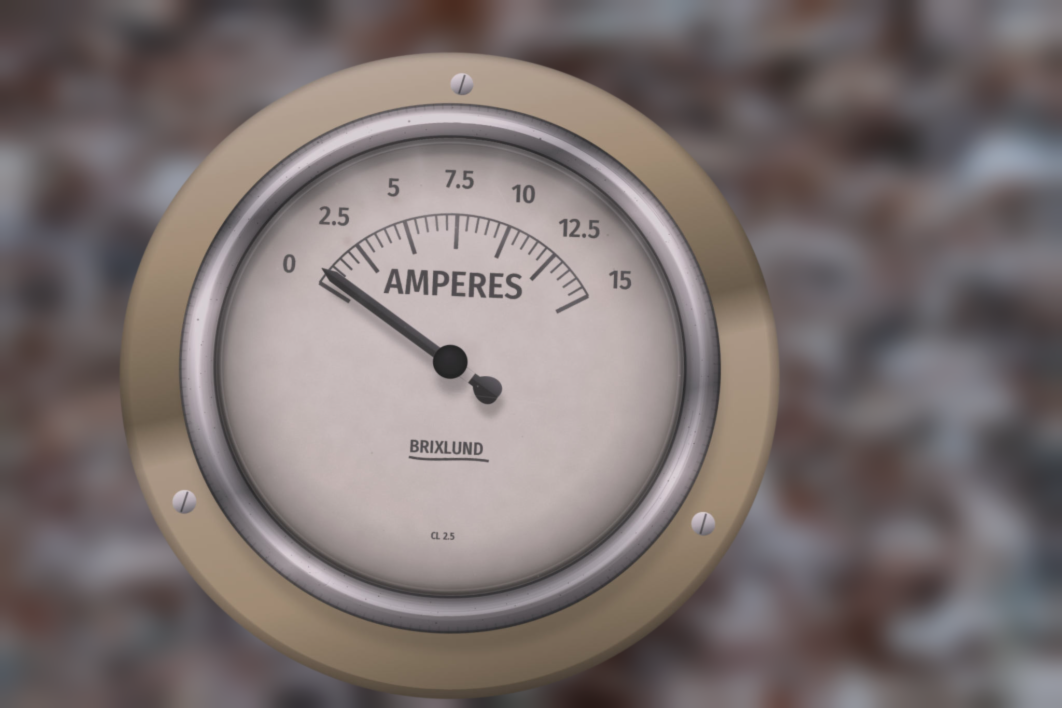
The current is A 0.5
